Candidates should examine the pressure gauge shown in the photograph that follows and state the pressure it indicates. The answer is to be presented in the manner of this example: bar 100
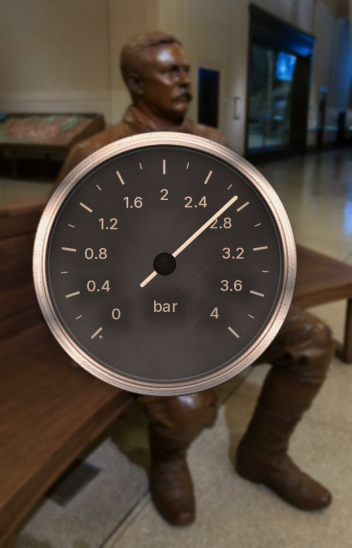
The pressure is bar 2.7
